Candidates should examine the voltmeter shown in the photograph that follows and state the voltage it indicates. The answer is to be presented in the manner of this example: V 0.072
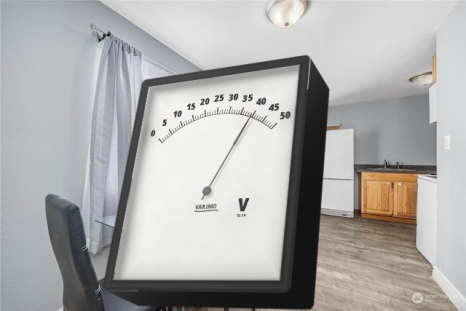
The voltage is V 40
